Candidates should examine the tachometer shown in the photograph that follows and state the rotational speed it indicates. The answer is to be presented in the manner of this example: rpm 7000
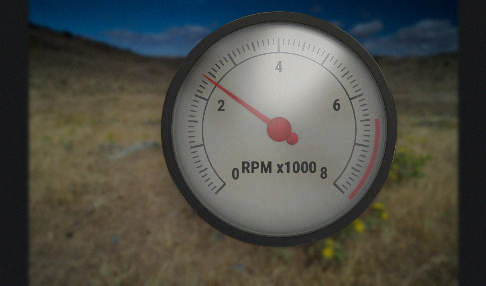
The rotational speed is rpm 2400
